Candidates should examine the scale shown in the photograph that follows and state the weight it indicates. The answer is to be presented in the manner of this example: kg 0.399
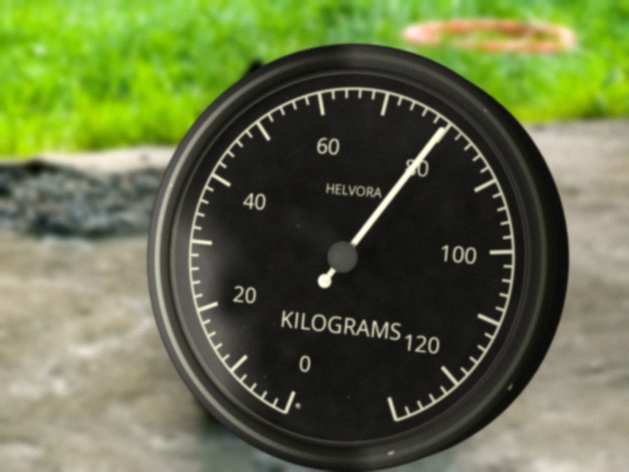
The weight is kg 80
